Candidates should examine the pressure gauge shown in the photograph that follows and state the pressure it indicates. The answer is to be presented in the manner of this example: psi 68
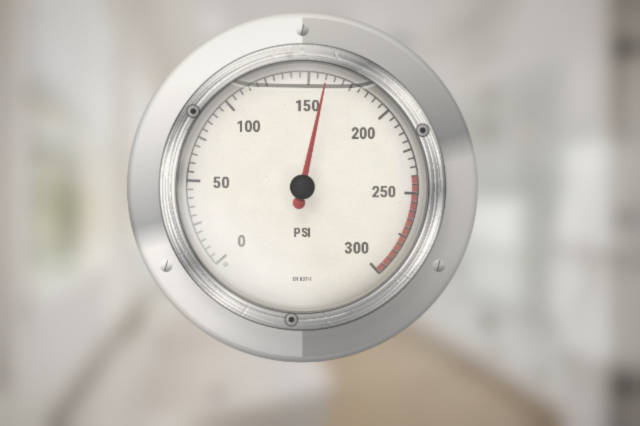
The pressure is psi 160
